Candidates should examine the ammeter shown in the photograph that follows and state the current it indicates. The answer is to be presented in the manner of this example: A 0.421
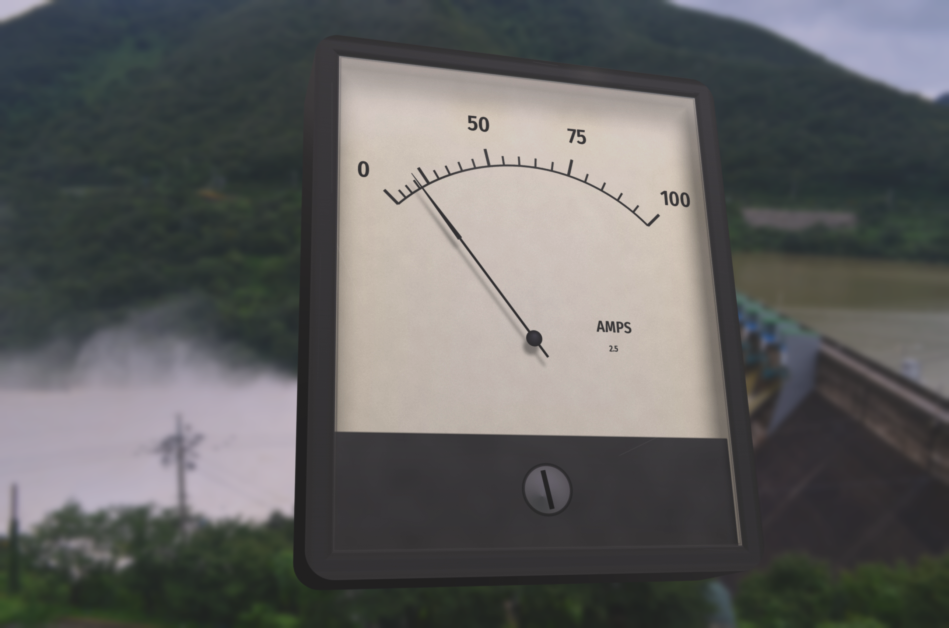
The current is A 20
